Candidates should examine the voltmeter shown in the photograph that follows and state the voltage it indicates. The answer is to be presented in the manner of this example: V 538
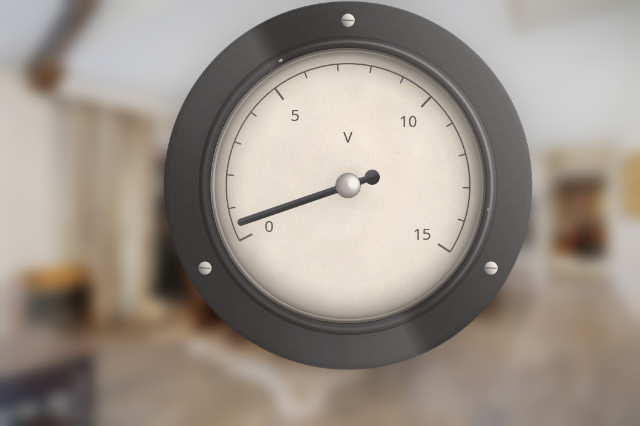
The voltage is V 0.5
